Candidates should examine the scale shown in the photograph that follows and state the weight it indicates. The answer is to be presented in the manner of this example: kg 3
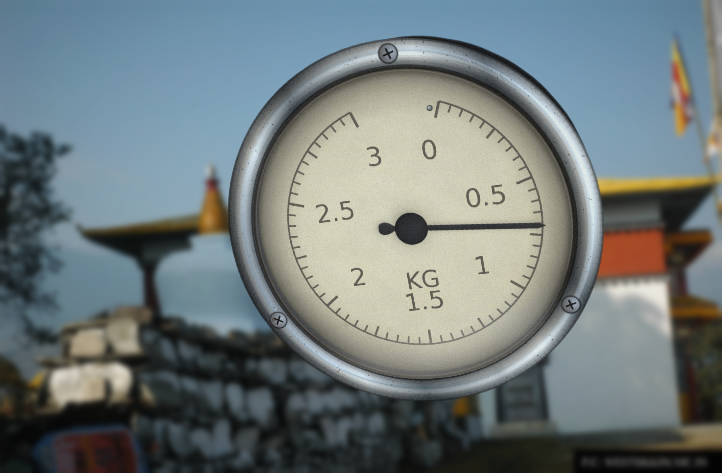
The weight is kg 0.7
